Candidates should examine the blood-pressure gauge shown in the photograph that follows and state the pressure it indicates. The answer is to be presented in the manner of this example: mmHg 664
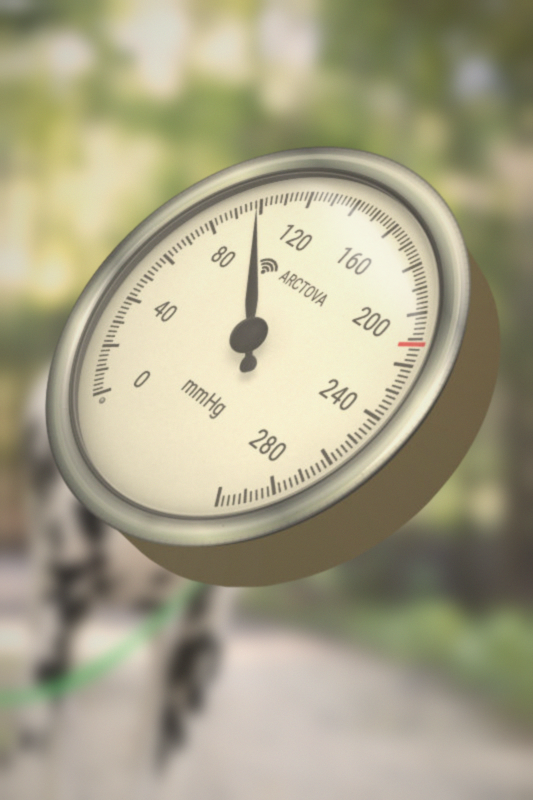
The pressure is mmHg 100
